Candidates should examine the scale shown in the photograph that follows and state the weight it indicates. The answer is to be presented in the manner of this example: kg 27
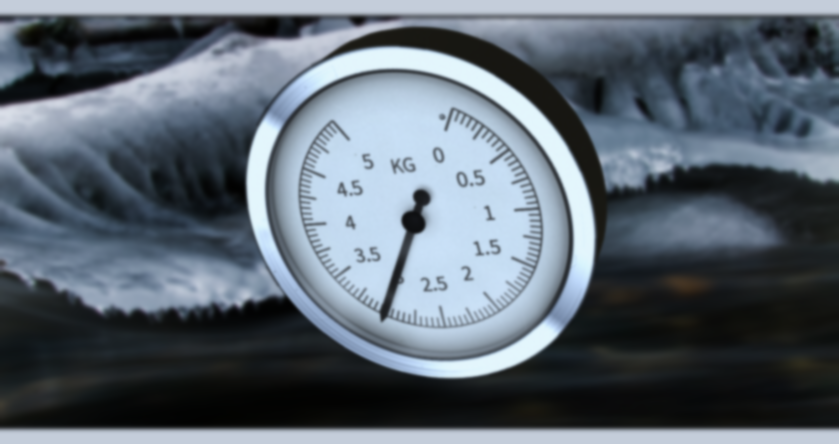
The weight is kg 3
